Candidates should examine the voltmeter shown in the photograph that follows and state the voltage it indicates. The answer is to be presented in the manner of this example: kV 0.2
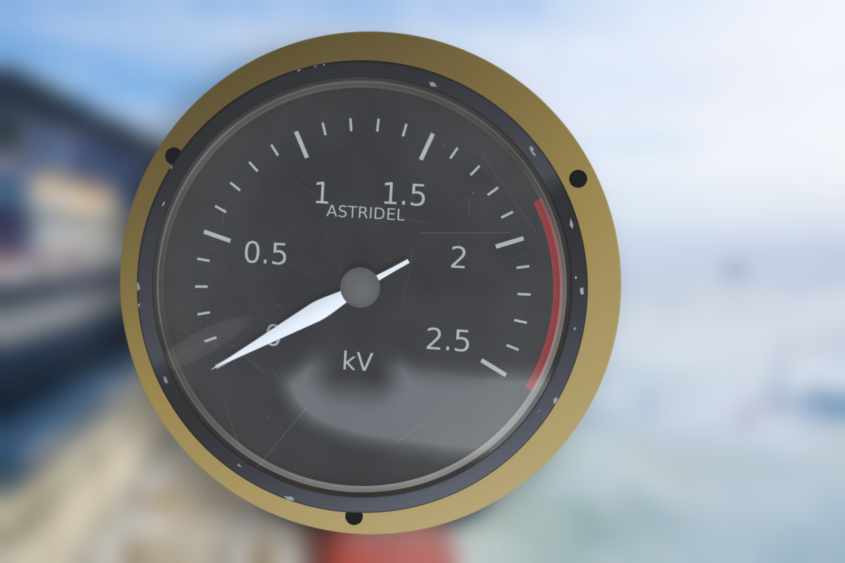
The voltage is kV 0
